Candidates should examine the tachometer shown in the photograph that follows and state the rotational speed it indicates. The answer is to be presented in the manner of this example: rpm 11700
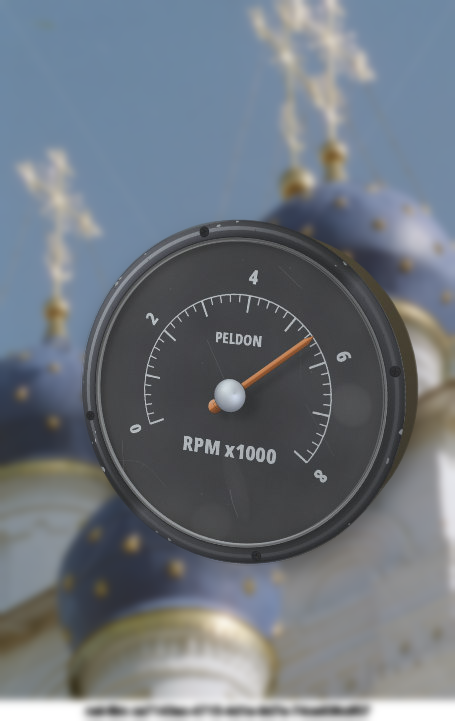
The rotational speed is rpm 5500
